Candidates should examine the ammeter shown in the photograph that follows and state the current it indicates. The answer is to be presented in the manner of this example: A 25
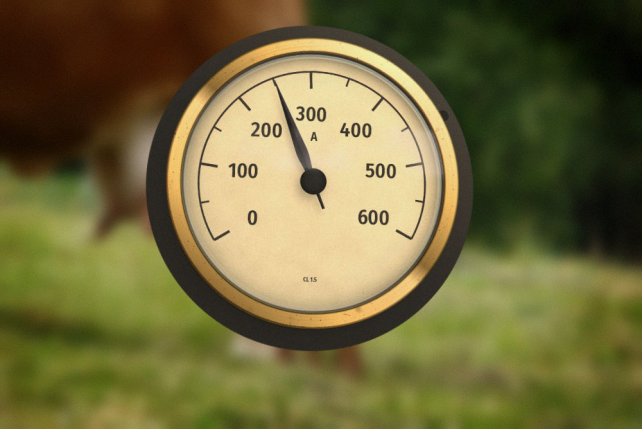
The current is A 250
